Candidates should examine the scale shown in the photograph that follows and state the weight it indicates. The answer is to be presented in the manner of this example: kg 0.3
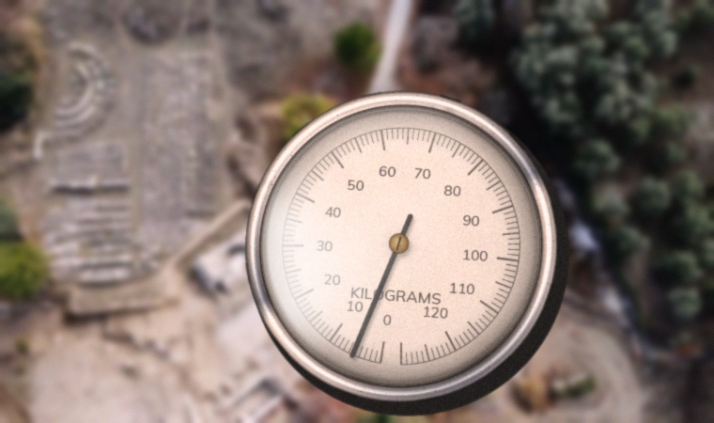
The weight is kg 5
